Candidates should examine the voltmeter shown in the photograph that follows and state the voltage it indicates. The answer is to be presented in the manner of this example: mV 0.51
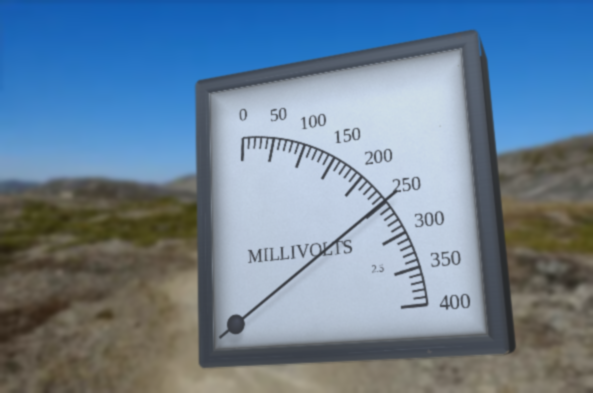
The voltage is mV 250
